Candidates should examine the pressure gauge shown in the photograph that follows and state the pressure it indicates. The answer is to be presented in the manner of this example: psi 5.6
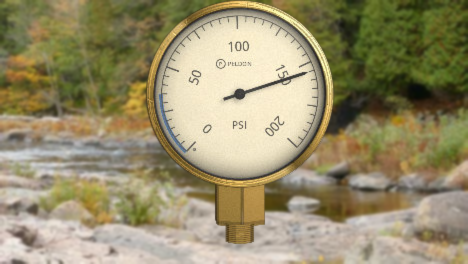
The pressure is psi 155
